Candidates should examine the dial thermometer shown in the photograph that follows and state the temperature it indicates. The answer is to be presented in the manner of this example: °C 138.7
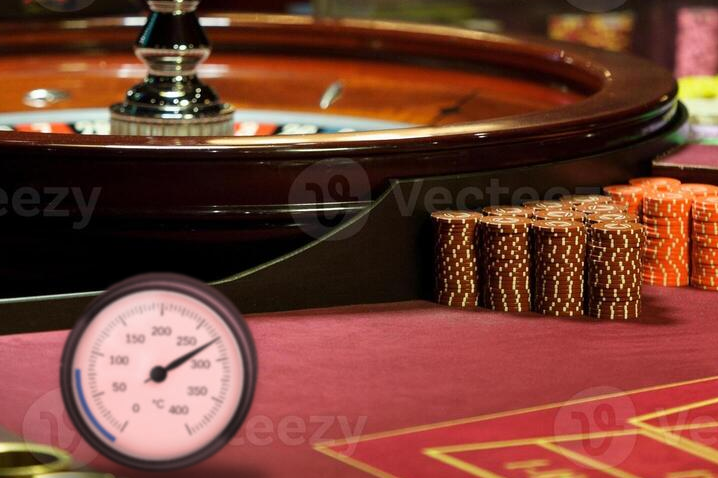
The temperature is °C 275
